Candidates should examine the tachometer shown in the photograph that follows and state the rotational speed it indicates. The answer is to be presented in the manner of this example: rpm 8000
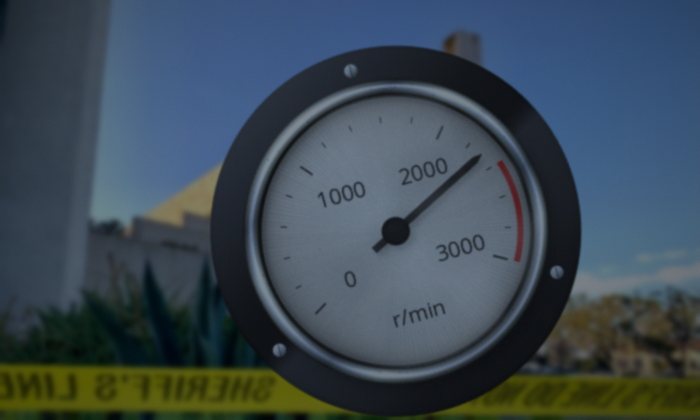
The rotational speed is rpm 2300
